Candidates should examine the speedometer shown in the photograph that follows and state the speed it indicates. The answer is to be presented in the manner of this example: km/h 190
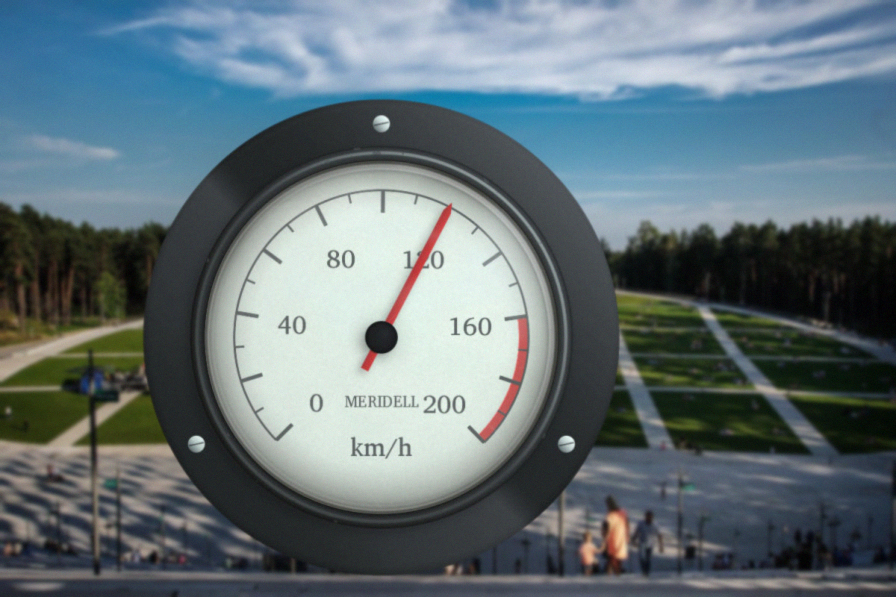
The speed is km/h 120
